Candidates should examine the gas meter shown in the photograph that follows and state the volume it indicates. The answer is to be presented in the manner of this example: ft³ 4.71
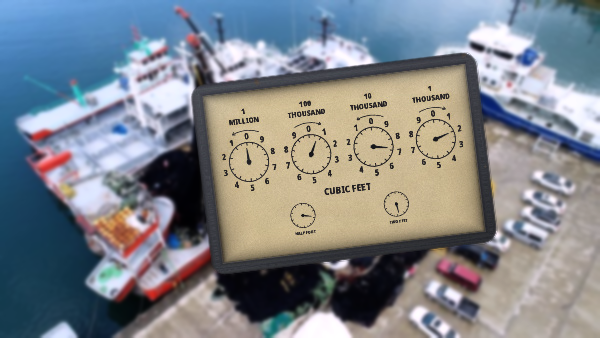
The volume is ft³ 7200
